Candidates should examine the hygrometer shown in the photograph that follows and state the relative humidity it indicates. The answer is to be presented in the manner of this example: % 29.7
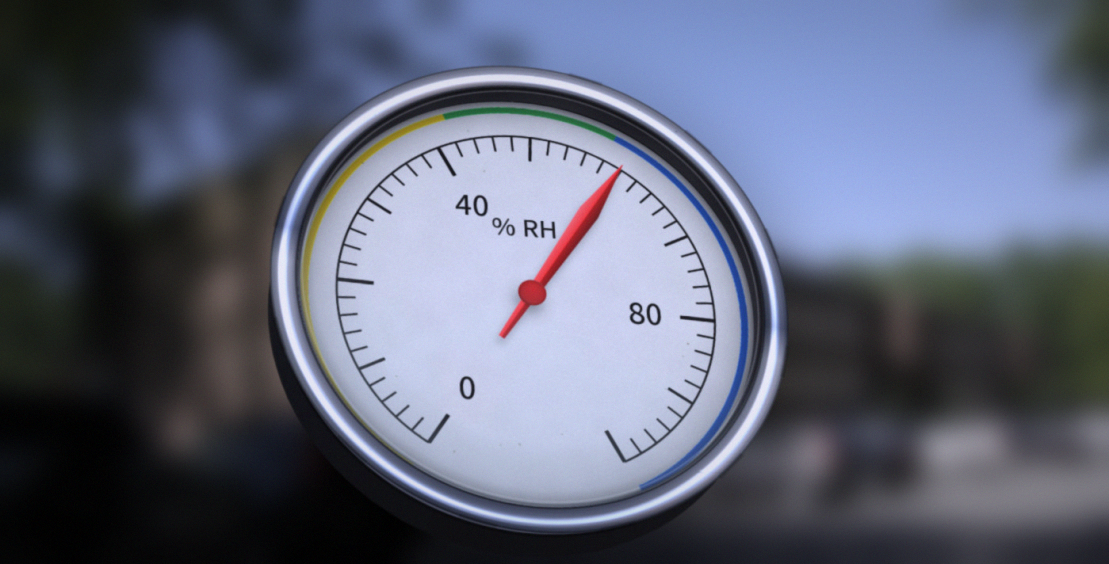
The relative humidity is % 60
